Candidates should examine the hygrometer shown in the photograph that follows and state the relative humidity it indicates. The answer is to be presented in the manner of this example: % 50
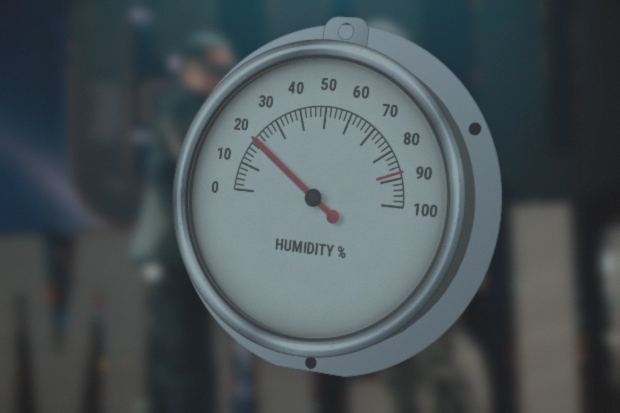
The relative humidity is % 20
